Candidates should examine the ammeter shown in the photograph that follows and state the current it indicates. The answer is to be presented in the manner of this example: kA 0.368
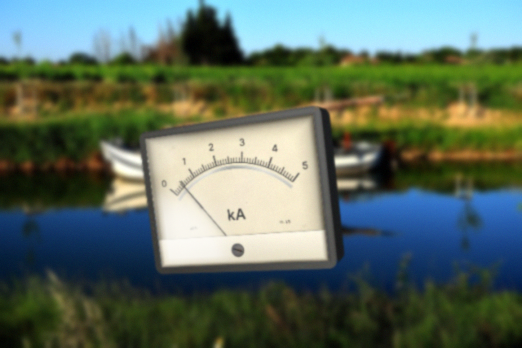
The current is kA 0.5
